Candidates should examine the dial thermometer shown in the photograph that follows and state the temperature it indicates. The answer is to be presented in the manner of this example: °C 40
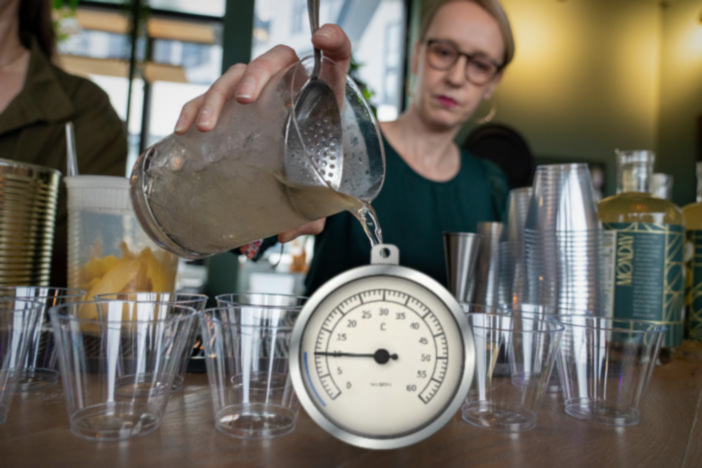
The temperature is °C 10
